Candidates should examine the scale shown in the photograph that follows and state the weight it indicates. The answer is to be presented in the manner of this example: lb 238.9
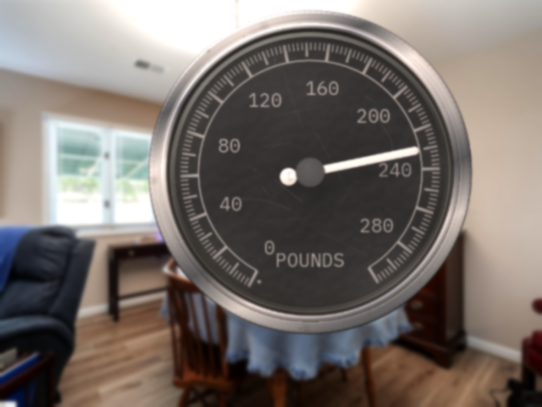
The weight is lb 230
